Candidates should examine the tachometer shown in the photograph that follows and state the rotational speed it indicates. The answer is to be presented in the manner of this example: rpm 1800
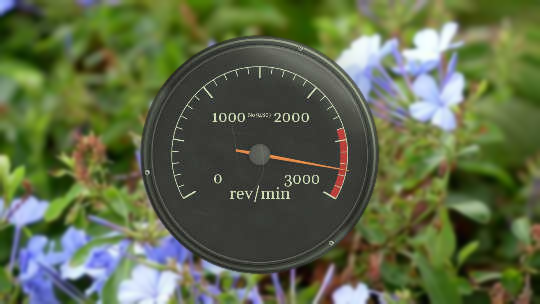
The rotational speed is rpm 2750
